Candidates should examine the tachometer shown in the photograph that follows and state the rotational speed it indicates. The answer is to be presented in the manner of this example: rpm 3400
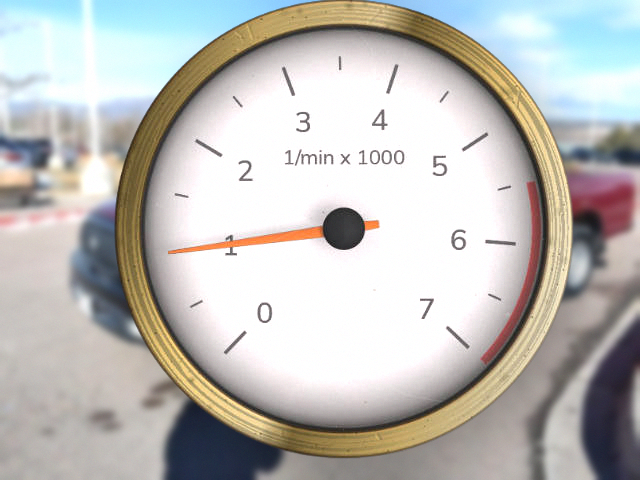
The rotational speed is rpm 1000
